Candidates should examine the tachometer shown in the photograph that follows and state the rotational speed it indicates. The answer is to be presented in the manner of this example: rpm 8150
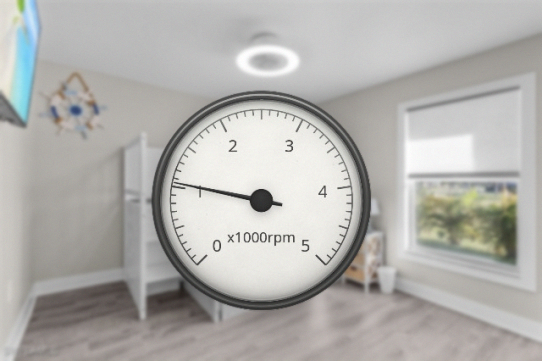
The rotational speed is rpm 1050
